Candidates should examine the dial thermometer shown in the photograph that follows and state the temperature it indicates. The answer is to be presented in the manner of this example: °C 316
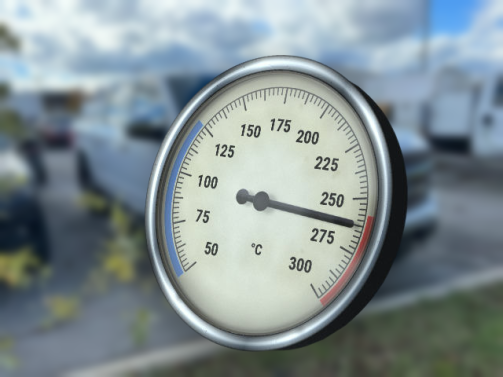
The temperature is °C 262.5
